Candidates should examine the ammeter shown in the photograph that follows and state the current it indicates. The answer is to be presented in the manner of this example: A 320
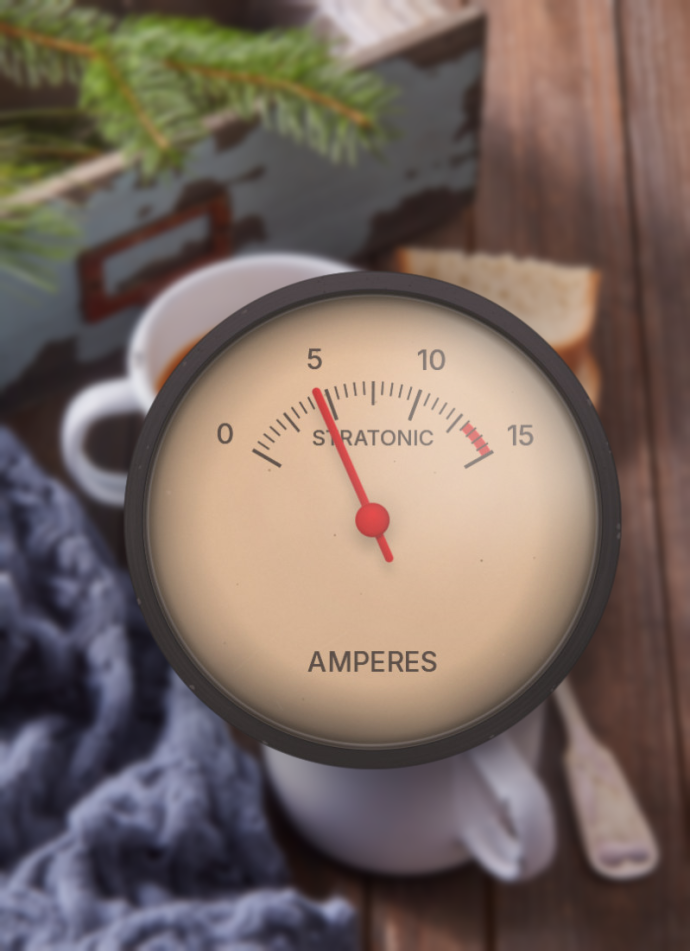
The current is A 4.5
